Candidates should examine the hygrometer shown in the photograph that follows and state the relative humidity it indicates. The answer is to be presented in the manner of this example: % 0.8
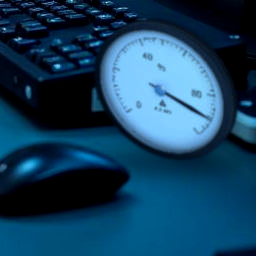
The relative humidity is % 90
